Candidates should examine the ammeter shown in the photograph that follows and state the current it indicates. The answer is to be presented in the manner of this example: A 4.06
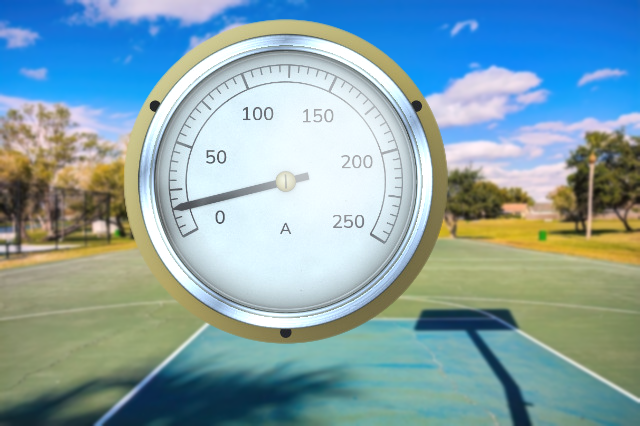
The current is A 15
